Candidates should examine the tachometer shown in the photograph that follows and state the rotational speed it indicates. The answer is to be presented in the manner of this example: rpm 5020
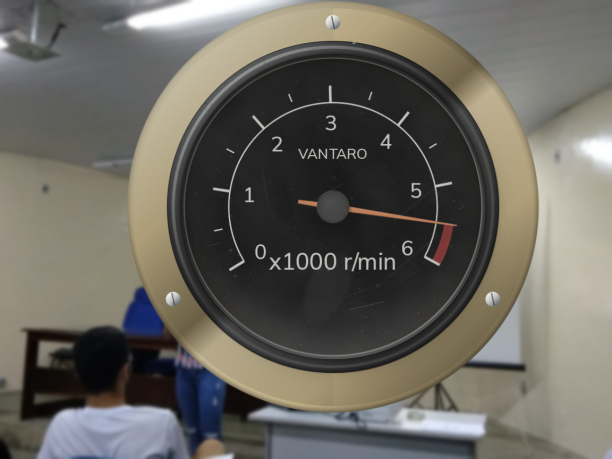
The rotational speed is rpm 5500
